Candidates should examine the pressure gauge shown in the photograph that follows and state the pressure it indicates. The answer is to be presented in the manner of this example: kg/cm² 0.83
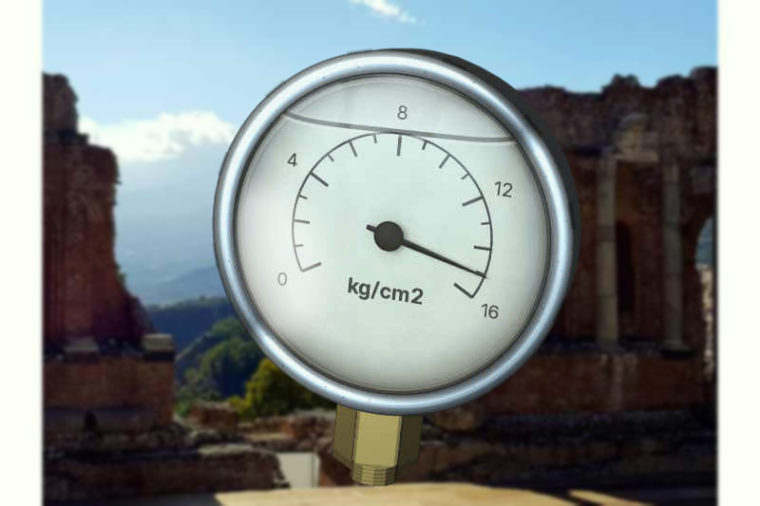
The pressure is kg/cm² 15
